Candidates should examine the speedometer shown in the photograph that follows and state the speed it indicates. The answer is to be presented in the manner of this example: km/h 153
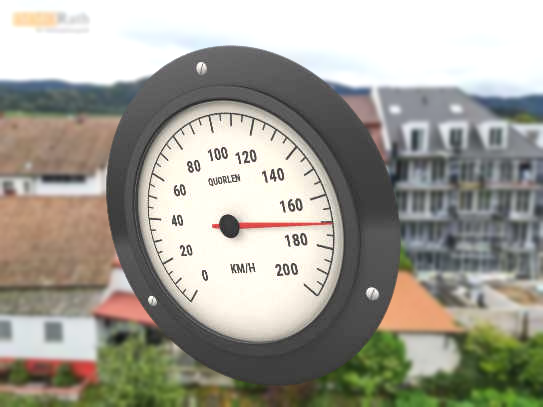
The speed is km/h 170
